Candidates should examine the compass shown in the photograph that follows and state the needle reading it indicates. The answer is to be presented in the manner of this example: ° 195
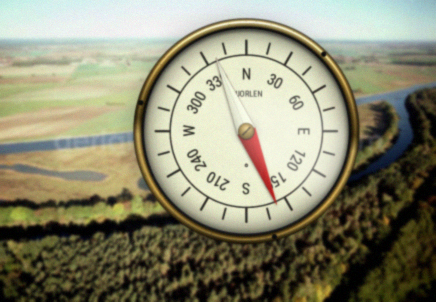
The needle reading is ° 157.5
